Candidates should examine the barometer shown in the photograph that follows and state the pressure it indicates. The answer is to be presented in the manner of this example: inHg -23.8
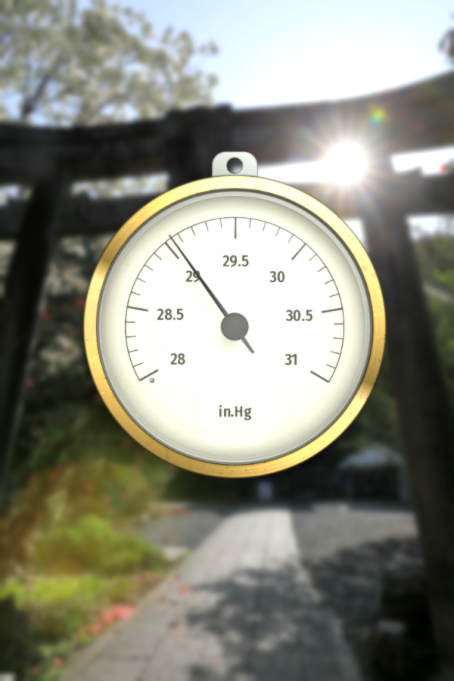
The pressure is inHg 29.05
